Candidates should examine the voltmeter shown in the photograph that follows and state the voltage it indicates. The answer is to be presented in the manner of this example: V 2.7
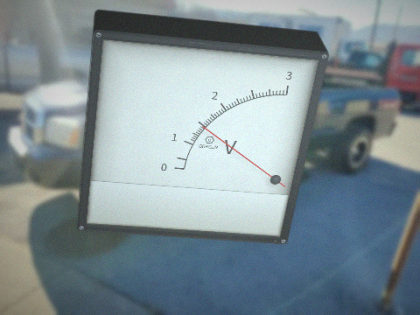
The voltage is V 1.5
